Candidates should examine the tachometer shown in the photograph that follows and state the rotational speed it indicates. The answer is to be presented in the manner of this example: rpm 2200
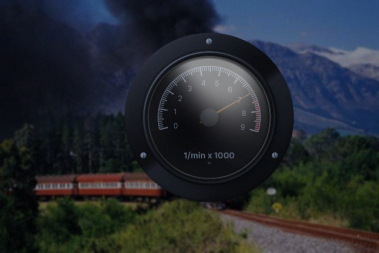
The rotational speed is rpm 7000
